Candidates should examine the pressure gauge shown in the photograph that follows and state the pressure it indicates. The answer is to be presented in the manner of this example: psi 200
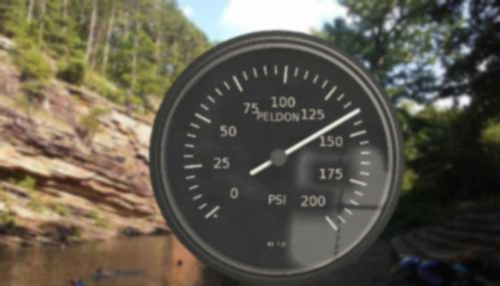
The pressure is psi 140
